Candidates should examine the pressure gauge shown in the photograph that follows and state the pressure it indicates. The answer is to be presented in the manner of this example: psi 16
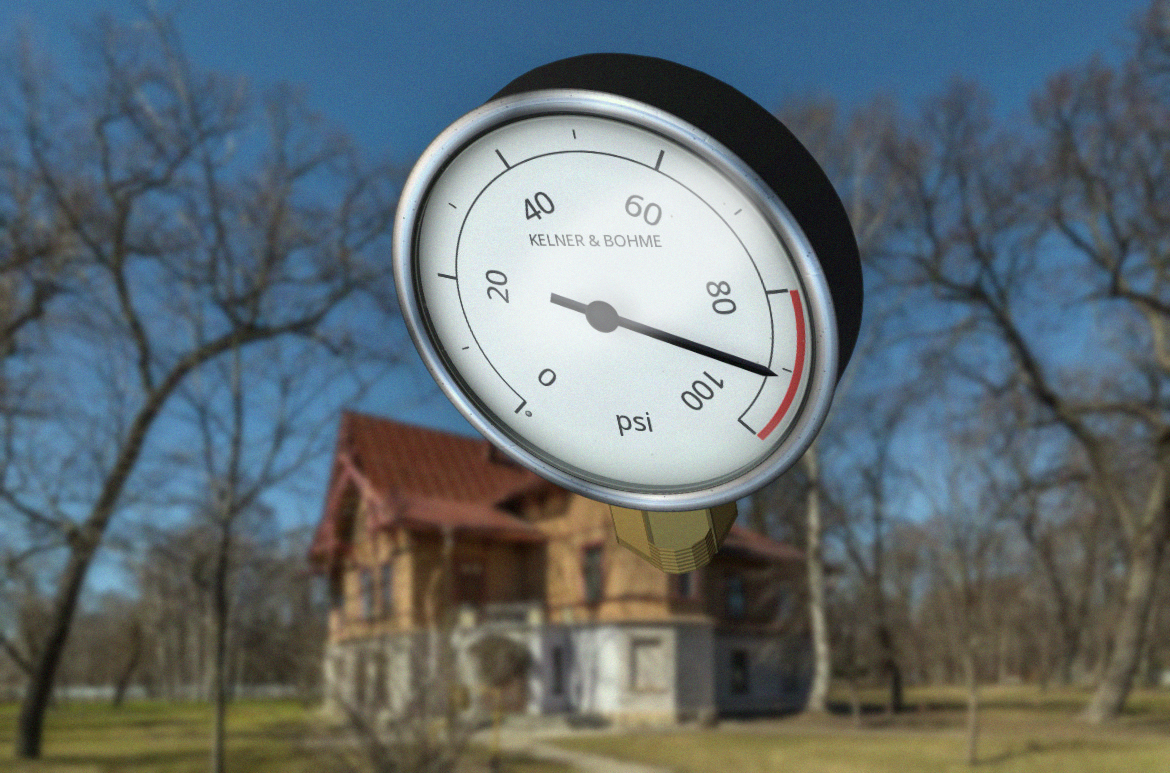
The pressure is psi 90
